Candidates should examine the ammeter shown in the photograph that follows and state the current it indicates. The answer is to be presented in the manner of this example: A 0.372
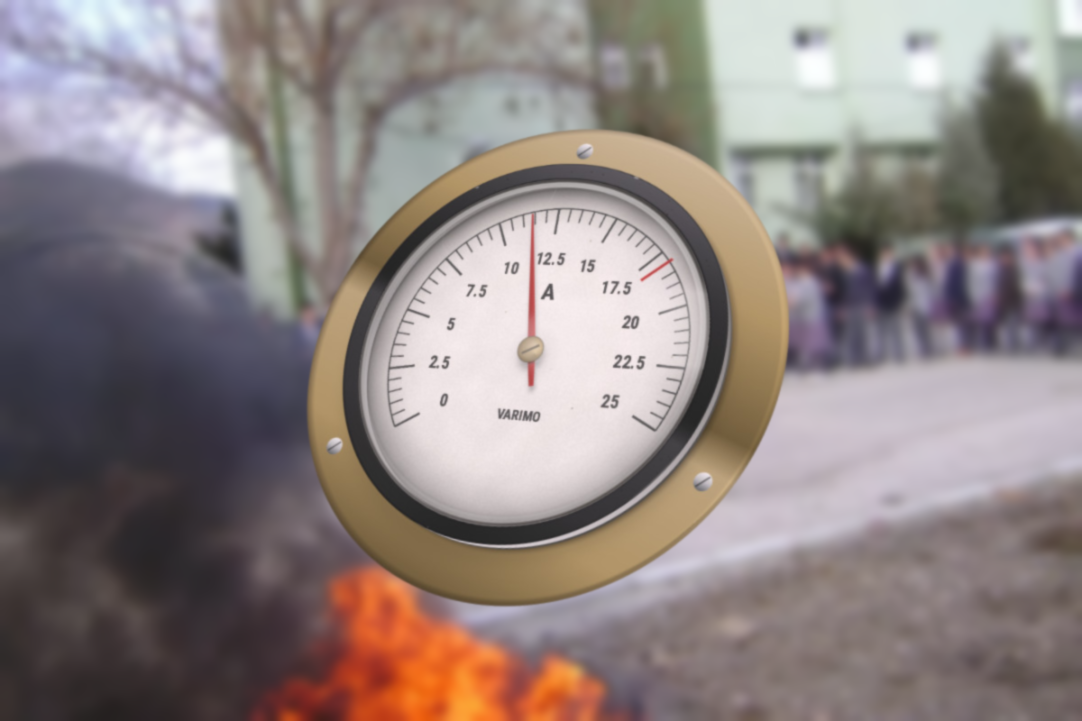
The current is A 11.5
